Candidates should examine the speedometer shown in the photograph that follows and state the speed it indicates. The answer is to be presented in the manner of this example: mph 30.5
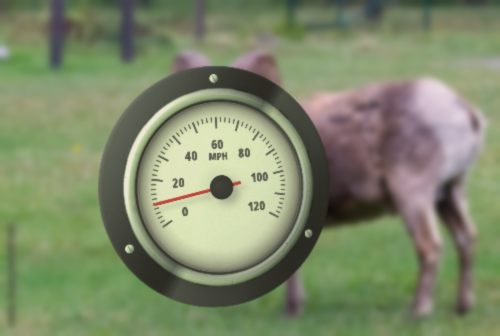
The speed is mph 10
